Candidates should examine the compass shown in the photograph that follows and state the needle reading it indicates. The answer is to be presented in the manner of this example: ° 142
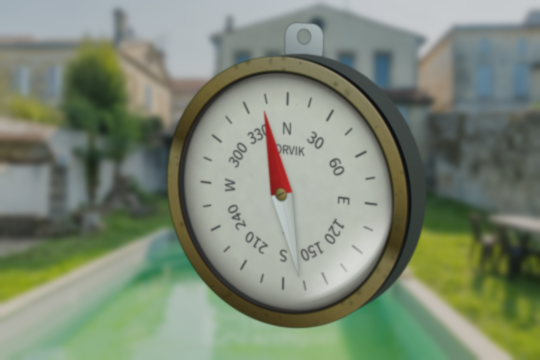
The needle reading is ° 345
